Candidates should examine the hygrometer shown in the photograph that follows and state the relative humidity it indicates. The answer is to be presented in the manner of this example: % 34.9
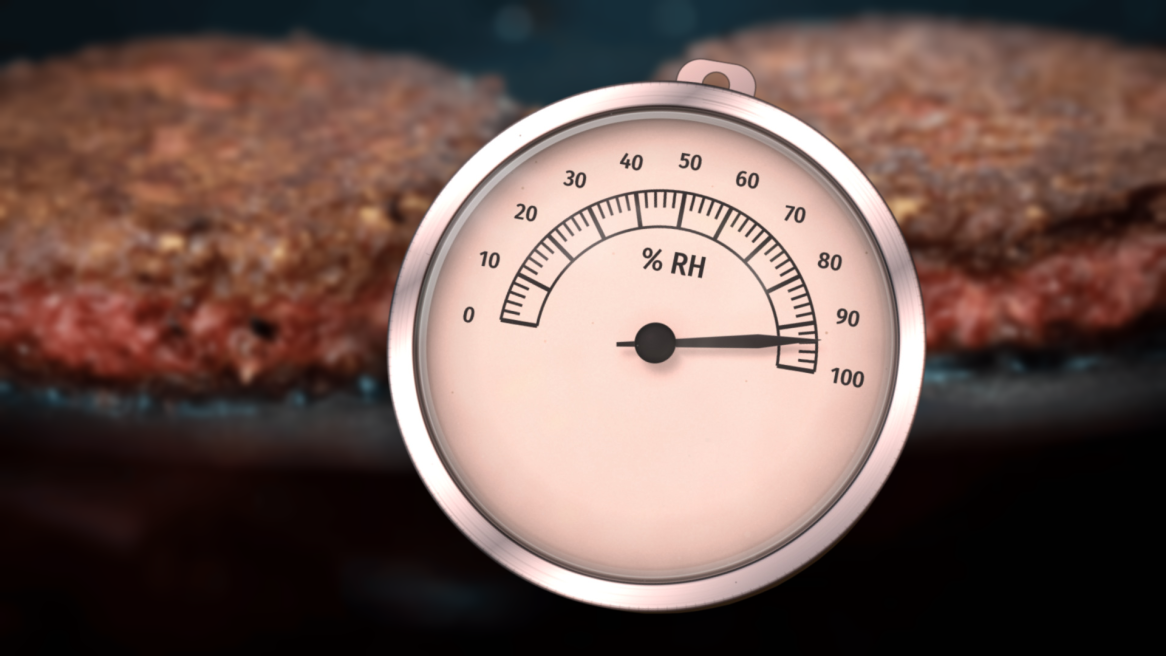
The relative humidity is % 94
